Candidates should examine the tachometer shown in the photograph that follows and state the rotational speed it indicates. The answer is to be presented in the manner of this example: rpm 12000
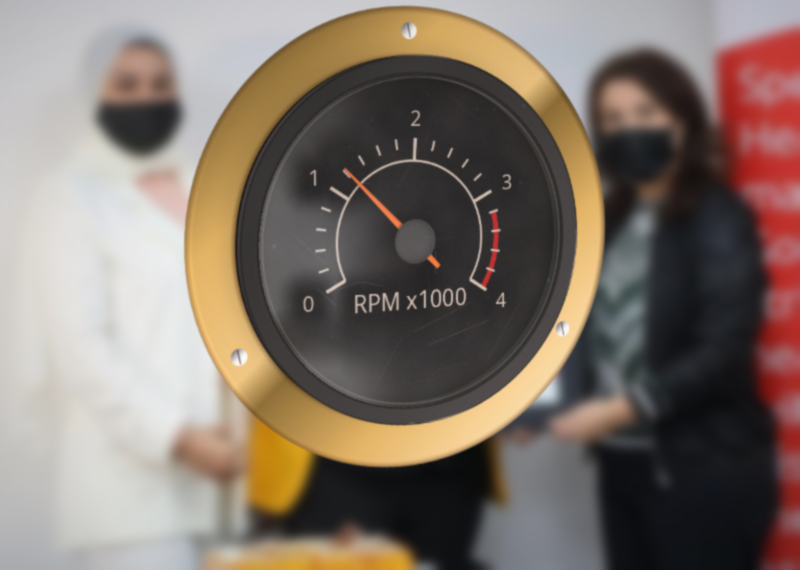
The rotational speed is rpm 1200
